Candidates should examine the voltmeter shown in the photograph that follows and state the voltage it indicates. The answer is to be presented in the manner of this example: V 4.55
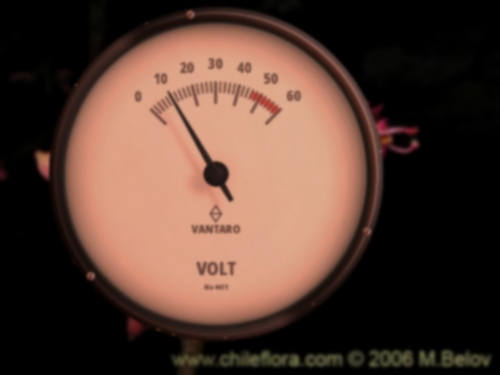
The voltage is V 10
